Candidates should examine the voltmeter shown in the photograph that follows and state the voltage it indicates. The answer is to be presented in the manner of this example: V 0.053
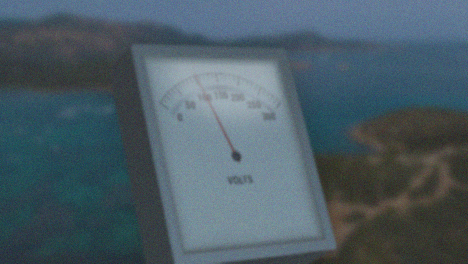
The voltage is V 100
